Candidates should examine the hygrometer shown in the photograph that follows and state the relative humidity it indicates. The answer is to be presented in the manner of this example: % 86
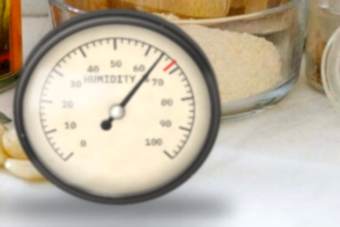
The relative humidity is % 64
